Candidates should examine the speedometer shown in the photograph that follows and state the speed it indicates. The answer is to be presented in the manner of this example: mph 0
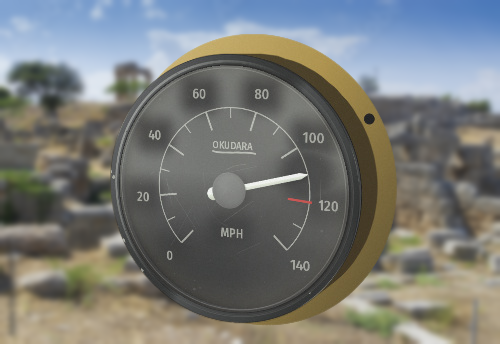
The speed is mph 110
